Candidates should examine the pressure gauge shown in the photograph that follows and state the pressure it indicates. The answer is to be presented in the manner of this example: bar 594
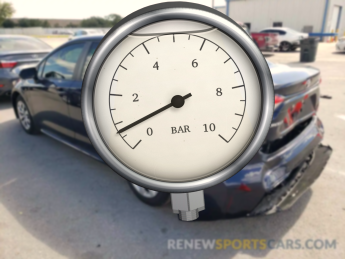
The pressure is bar 0.75
